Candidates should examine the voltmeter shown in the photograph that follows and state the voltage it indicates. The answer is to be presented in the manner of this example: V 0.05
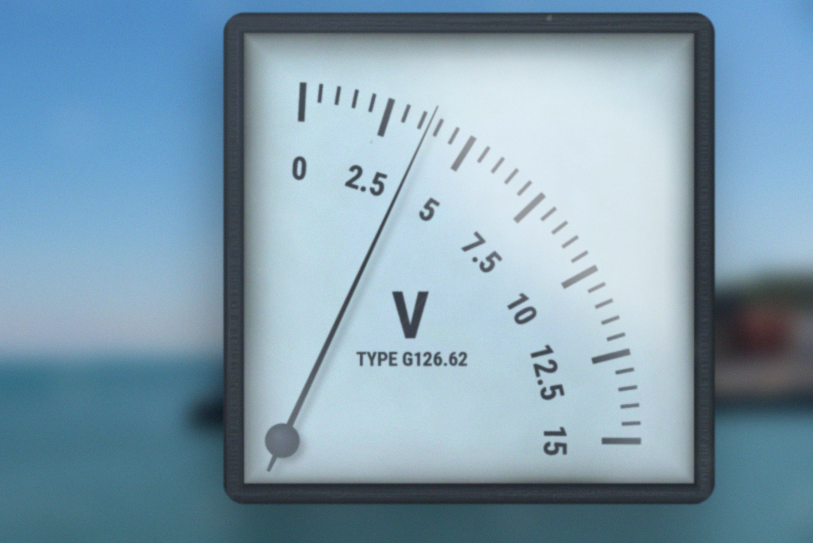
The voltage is V 3.75
